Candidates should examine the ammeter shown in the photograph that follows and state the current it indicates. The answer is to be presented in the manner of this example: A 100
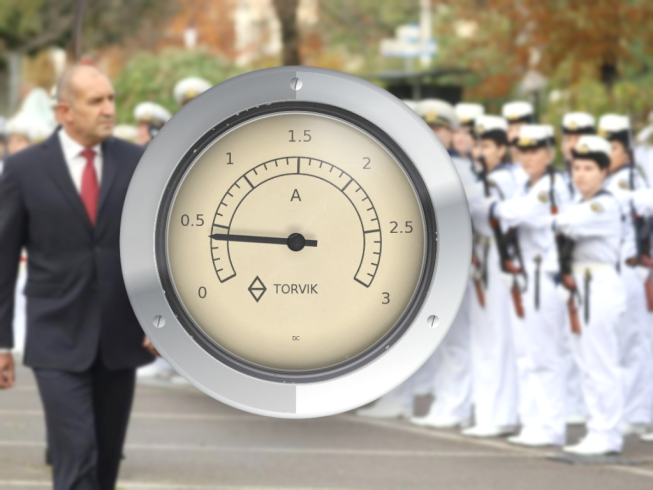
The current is A 0.4
